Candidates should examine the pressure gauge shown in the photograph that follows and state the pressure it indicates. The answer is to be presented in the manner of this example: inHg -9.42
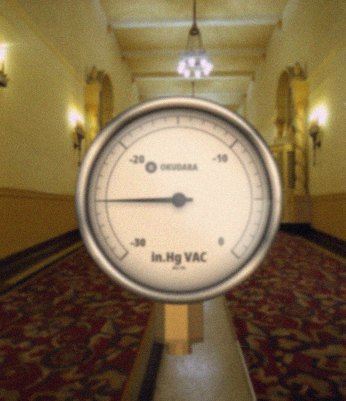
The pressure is inHg -25
